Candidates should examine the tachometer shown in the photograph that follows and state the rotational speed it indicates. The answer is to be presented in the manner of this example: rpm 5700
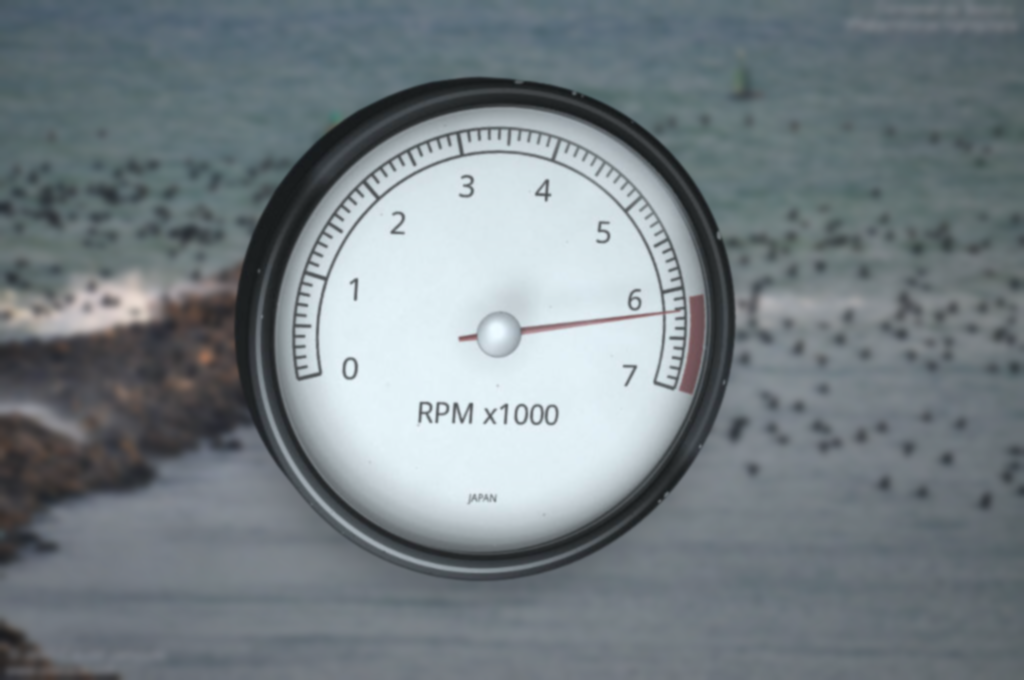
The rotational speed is rpm 6200
